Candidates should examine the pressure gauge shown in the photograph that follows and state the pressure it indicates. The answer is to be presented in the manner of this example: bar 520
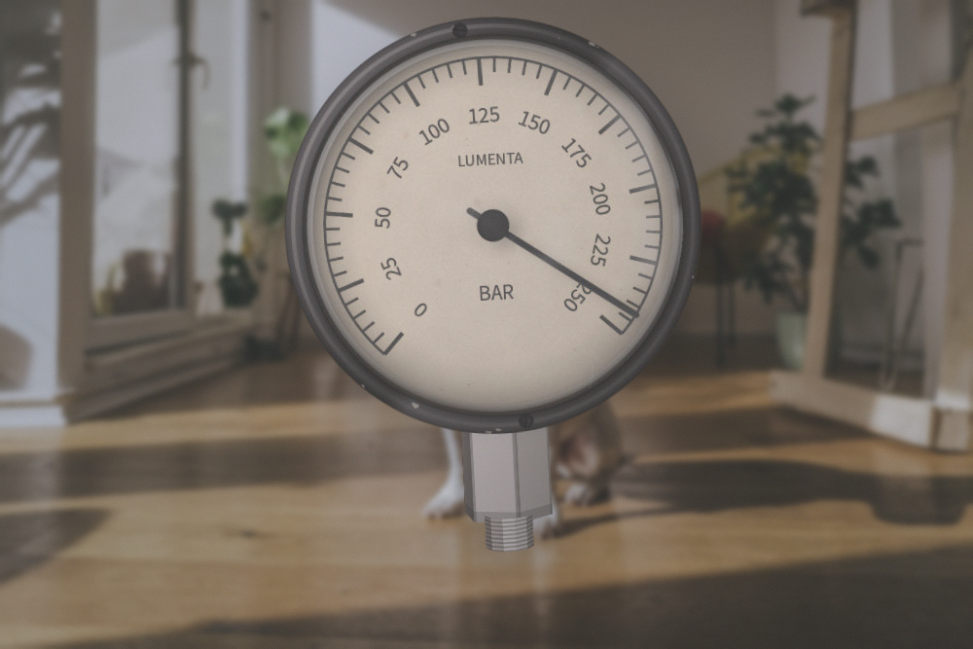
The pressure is bar 242.5
